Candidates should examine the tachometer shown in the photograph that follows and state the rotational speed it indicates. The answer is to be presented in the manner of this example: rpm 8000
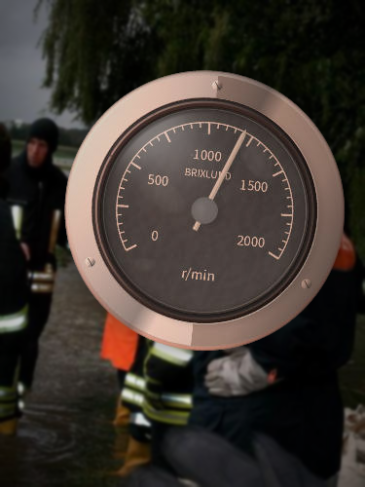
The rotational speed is rpm 1200
